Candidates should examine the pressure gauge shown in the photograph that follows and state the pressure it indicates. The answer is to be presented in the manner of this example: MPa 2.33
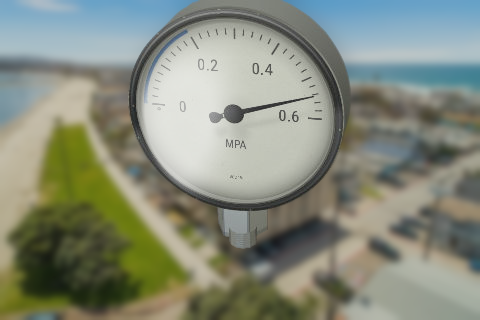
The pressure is MPa 0.54
